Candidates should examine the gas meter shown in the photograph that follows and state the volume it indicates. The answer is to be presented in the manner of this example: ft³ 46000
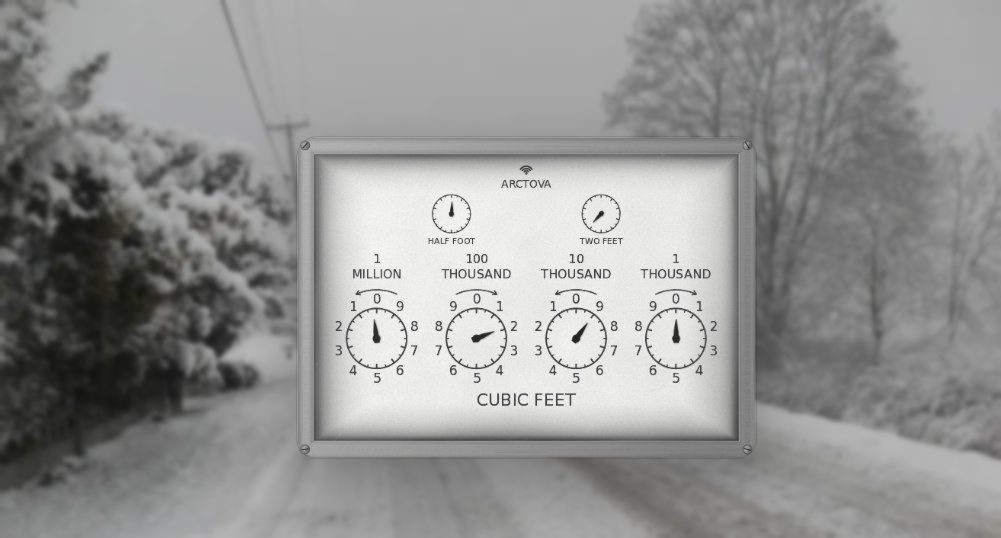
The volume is ft³ 19000
